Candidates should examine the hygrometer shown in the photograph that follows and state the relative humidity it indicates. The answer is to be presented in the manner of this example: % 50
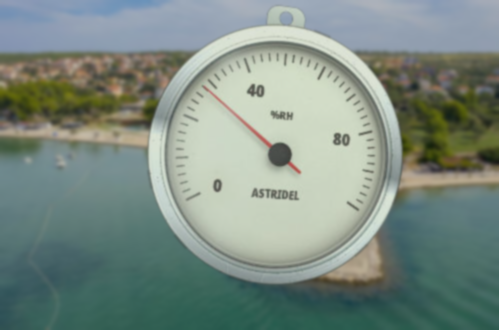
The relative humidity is % 28
